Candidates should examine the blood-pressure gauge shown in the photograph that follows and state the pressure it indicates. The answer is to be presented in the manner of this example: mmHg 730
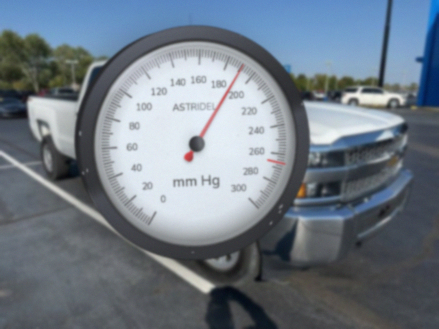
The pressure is mmHg 190
